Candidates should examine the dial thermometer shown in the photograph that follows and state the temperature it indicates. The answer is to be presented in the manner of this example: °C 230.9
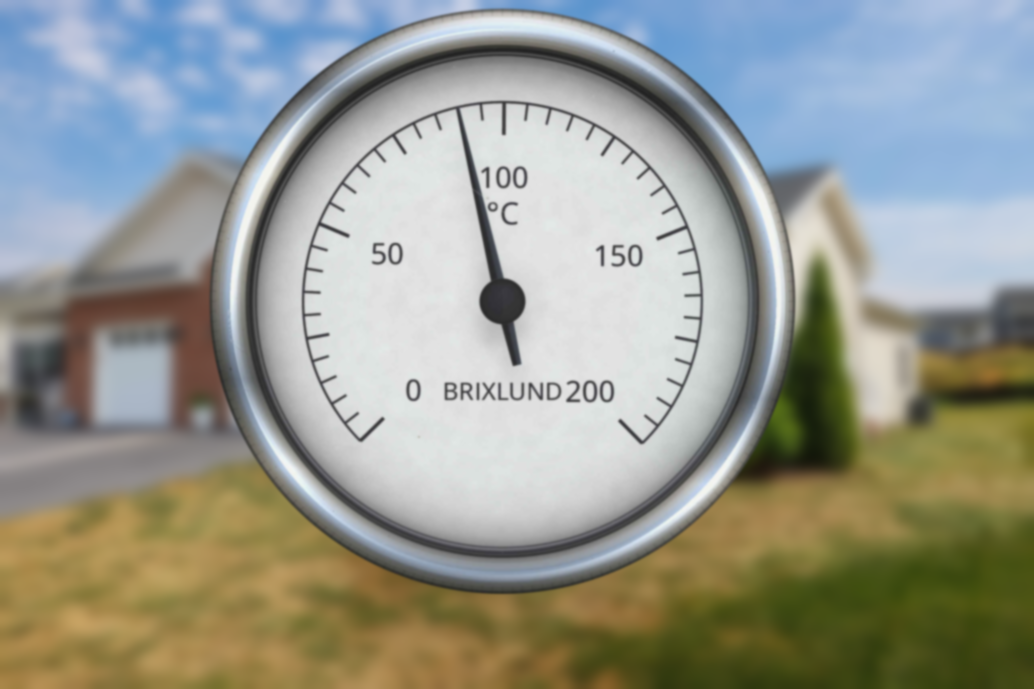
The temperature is °C 90
